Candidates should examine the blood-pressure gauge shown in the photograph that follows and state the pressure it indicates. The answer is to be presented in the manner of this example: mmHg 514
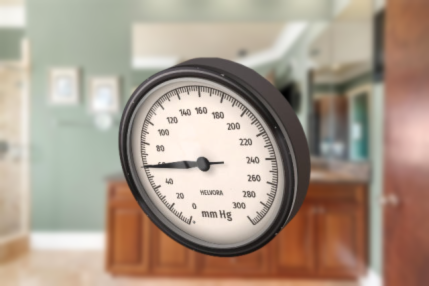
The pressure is mmHg 60
